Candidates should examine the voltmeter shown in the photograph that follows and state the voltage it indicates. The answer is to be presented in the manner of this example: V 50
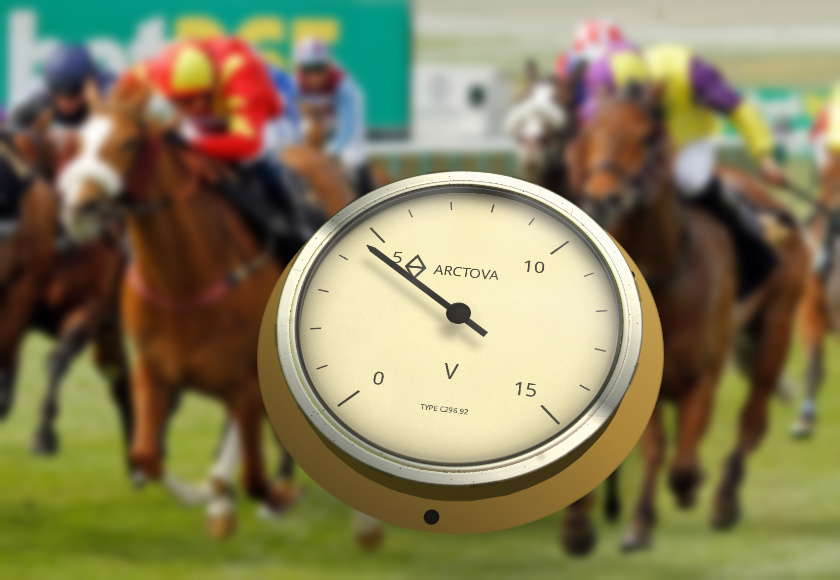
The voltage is V 4.5
